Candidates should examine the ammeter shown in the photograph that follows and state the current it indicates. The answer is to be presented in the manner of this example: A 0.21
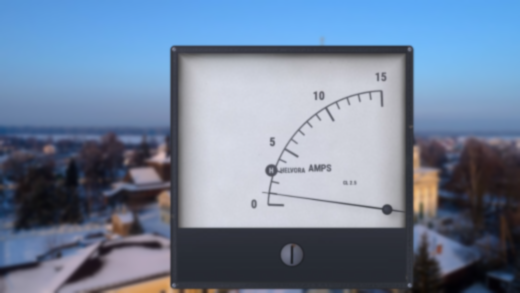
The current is A 1
